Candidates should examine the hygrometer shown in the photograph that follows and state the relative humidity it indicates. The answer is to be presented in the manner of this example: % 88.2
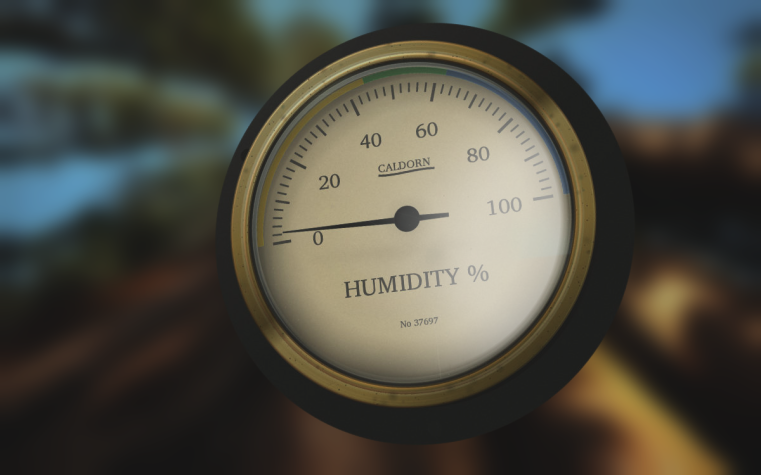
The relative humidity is % 2
